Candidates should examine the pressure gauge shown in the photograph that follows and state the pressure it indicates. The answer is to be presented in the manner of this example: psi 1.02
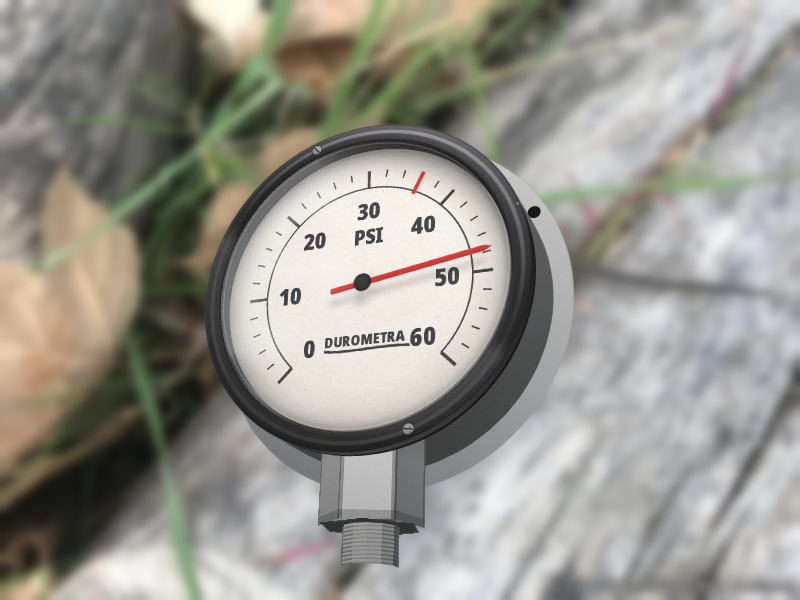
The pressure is psi 48
